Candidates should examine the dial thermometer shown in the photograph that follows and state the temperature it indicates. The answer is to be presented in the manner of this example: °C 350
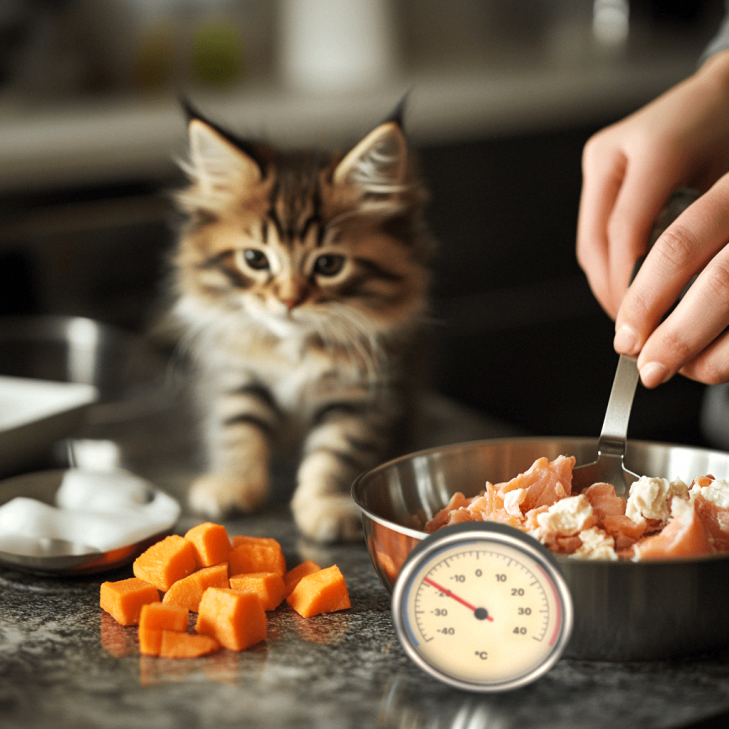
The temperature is °C -18
